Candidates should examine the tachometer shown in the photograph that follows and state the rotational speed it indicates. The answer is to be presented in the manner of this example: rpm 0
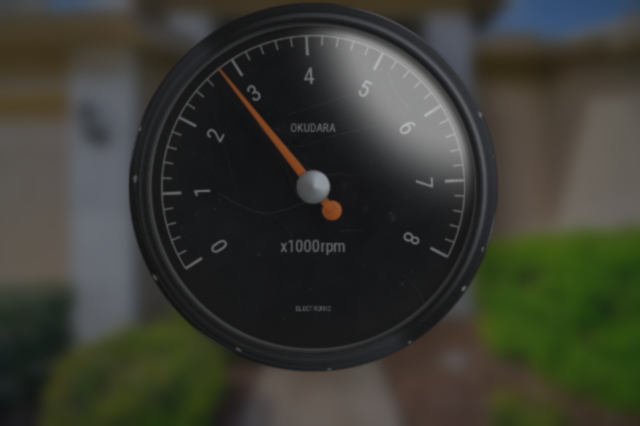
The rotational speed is rpm 2800
